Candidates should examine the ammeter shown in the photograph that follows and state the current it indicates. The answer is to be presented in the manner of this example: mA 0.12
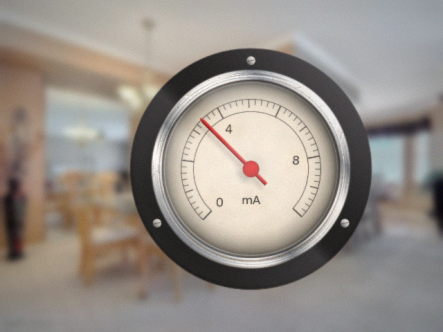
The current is mA 3.4
